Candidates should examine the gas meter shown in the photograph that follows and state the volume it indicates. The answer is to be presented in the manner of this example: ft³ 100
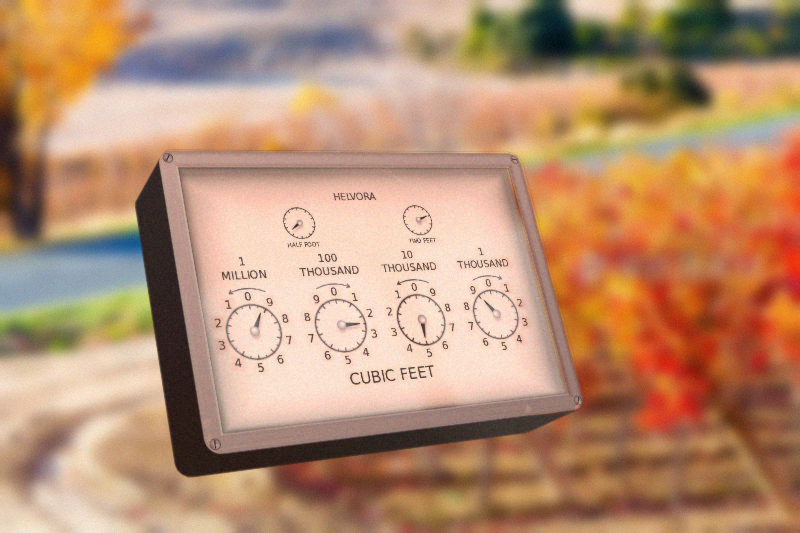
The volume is ft³ 924900
